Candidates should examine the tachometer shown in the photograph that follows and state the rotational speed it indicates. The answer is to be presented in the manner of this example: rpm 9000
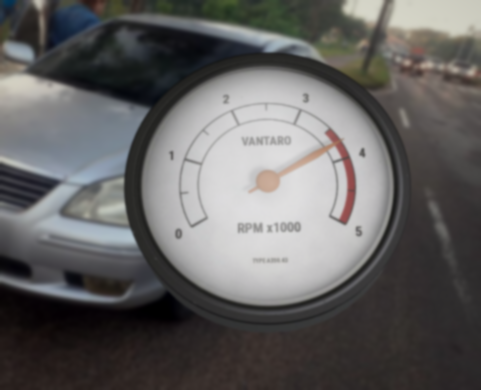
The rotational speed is rpm 3750
